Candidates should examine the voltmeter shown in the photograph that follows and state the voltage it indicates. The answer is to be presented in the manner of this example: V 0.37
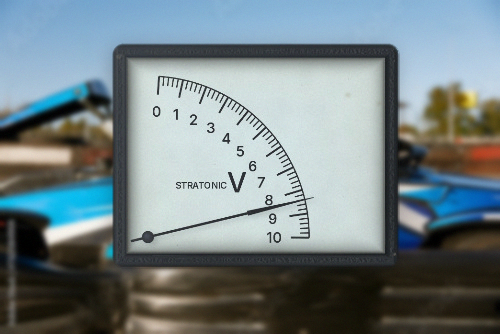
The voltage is V 8.4
